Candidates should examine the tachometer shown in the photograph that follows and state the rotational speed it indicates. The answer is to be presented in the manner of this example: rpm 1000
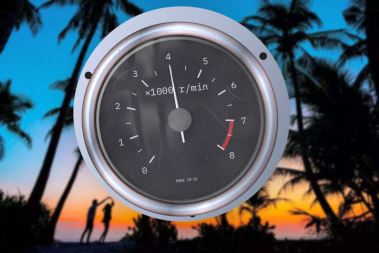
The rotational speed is rpm 4000
